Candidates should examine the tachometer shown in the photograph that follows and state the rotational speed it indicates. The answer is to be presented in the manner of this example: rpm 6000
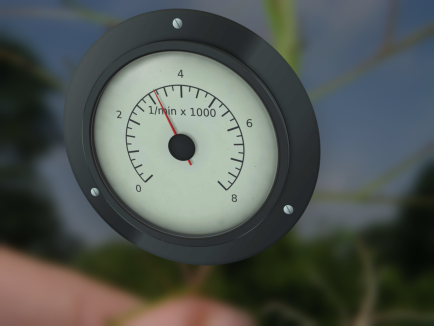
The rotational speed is rpm 3250
